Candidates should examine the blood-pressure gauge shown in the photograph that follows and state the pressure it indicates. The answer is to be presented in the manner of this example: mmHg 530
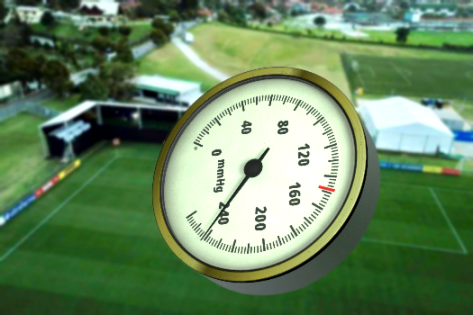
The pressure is mmHg 240
